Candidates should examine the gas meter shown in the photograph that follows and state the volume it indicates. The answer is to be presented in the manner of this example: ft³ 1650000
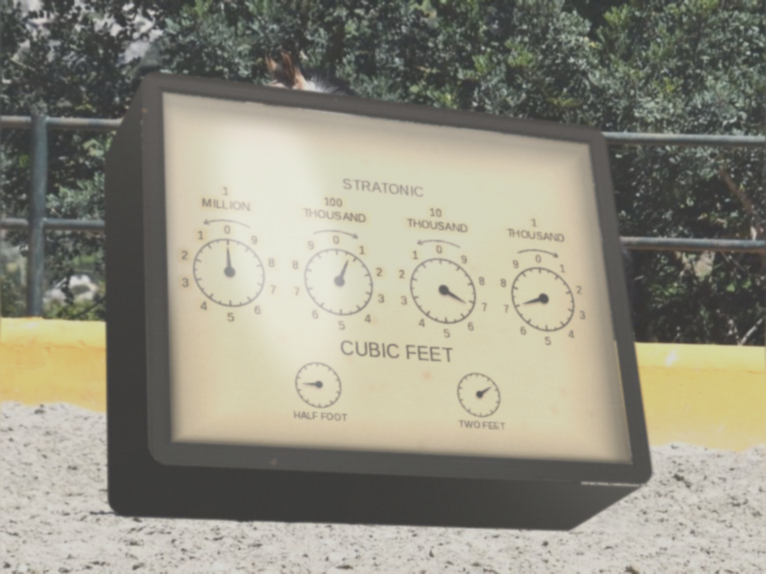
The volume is ft³ 6700
